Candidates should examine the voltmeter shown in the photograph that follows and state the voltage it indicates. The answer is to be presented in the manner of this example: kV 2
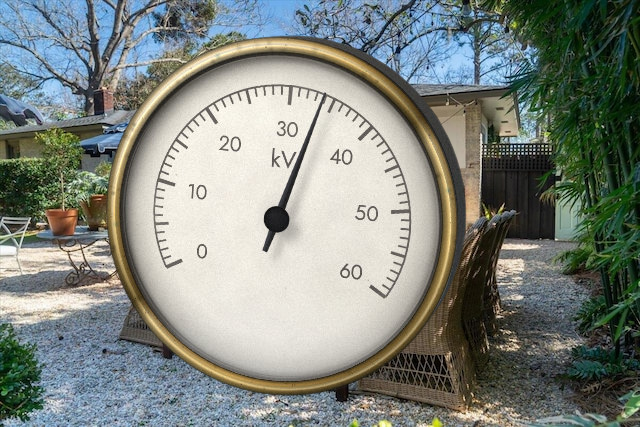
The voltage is kV 34
